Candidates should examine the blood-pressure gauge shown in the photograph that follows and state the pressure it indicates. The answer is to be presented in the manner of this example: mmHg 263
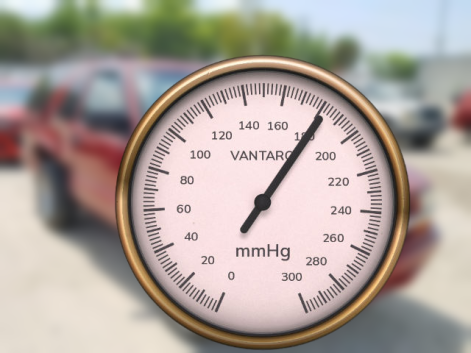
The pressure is mmHg 182
